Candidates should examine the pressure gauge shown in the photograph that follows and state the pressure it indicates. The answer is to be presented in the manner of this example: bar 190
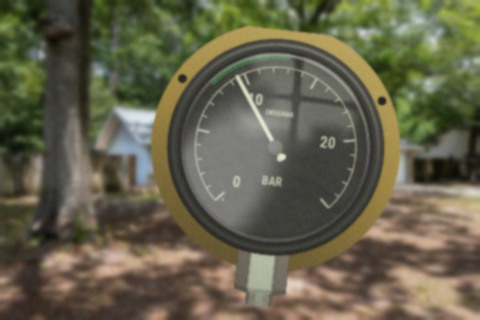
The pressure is bar 9.5
